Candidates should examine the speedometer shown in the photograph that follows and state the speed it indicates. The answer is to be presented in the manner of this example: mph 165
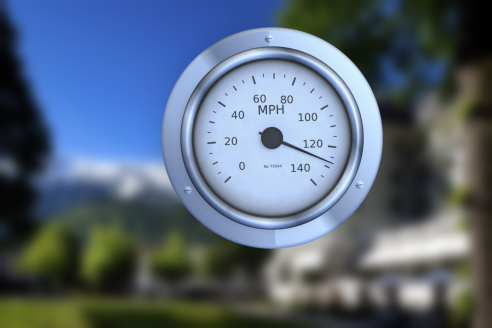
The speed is mph 127.5
